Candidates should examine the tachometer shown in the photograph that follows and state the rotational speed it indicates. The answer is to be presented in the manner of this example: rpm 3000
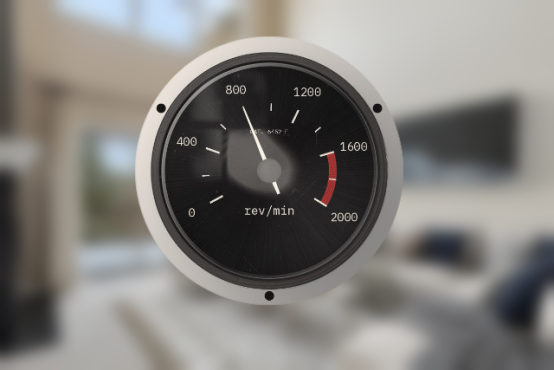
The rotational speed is rpm 800
